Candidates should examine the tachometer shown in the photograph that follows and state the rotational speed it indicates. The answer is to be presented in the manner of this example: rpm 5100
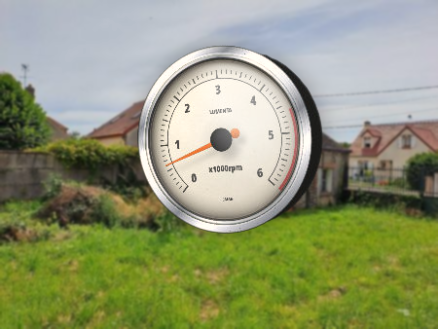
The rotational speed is rpm 600
